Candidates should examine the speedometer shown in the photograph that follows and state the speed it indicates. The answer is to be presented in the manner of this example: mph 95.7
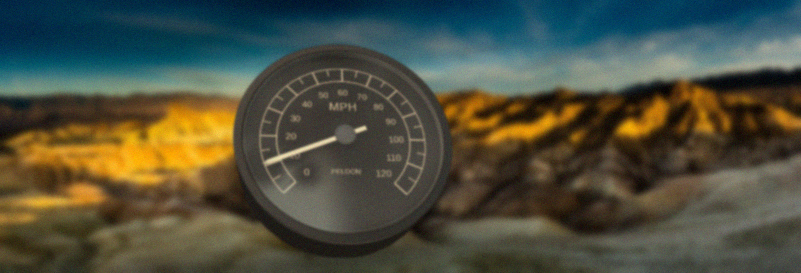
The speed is mph 10
